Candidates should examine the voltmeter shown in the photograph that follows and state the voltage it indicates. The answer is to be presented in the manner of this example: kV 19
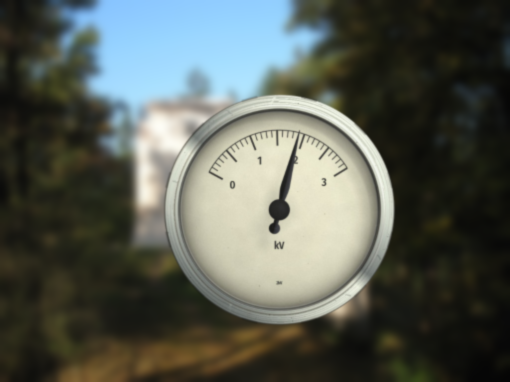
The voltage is kV 1.9
